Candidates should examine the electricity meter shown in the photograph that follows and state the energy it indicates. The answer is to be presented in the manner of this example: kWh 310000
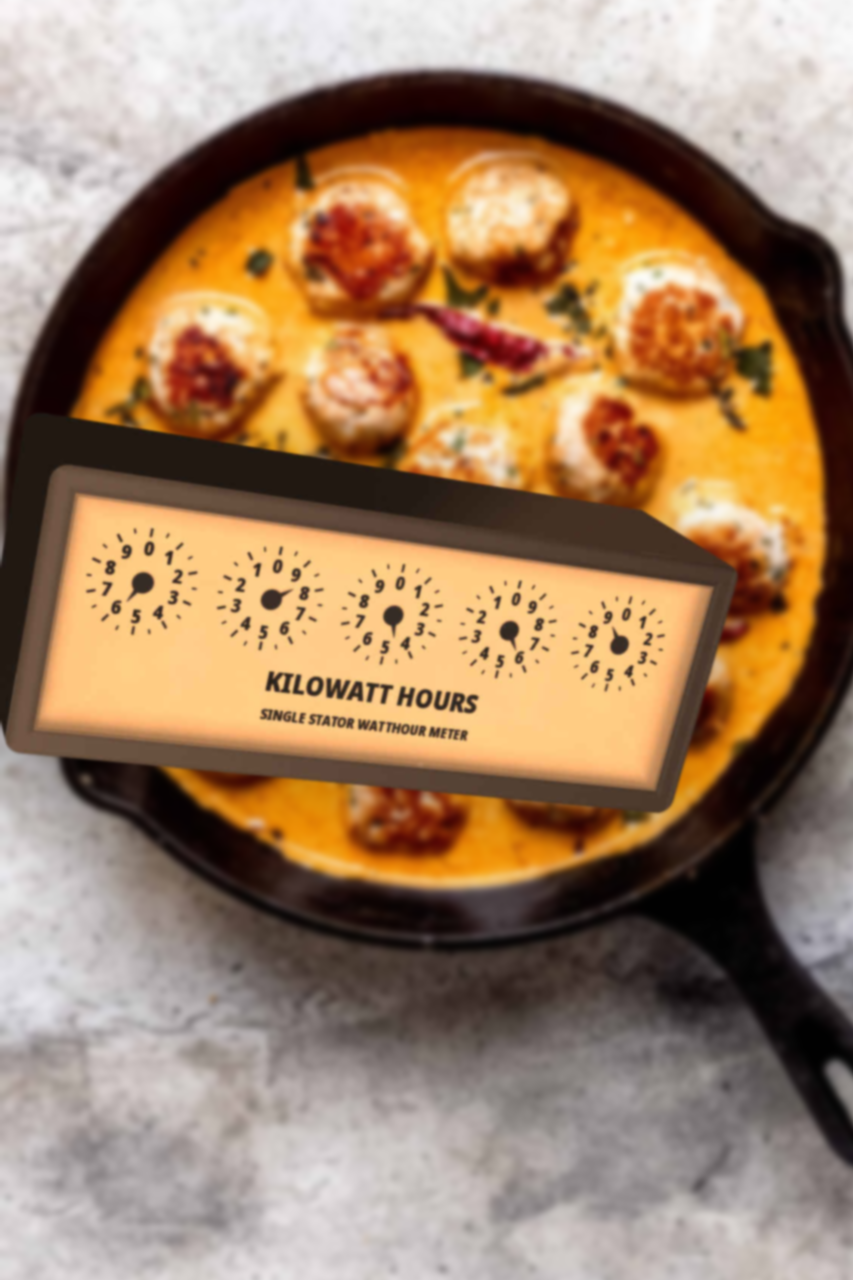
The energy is kWh 58459
